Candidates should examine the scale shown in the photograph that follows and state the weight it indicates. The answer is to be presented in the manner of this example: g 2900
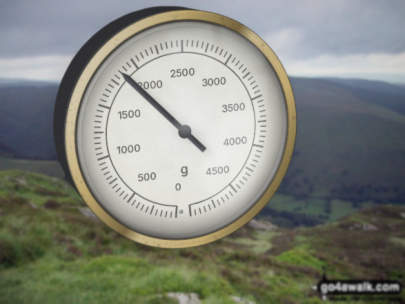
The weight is g 1850
